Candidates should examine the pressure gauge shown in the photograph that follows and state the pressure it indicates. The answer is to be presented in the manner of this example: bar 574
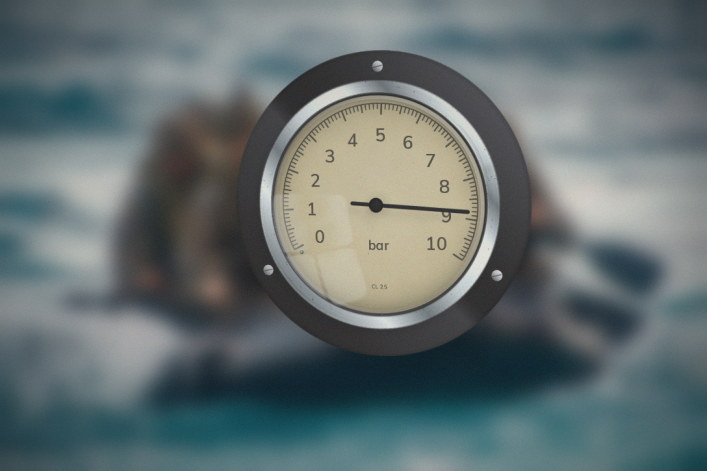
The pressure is bar 8.8
